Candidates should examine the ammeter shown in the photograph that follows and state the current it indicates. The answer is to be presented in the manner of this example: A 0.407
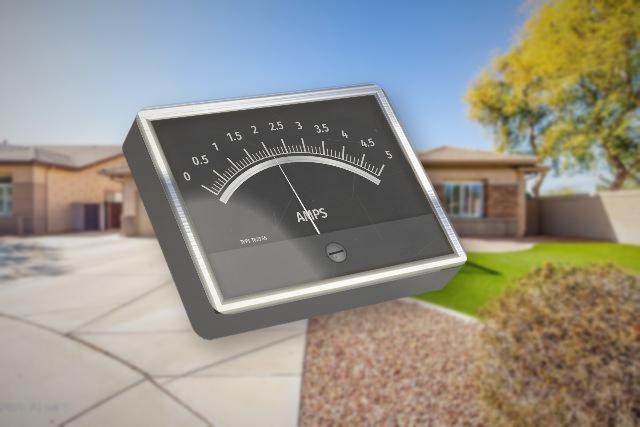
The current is A 2
